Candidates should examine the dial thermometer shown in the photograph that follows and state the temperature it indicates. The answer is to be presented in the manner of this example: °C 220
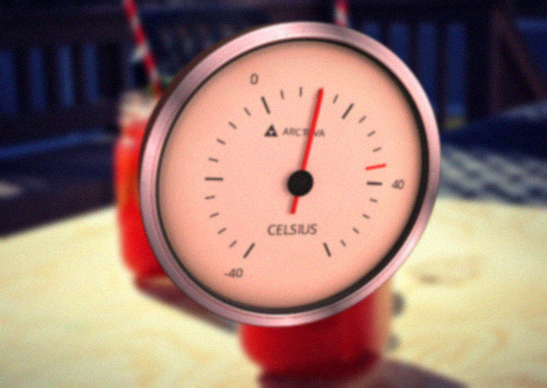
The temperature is °C 12
